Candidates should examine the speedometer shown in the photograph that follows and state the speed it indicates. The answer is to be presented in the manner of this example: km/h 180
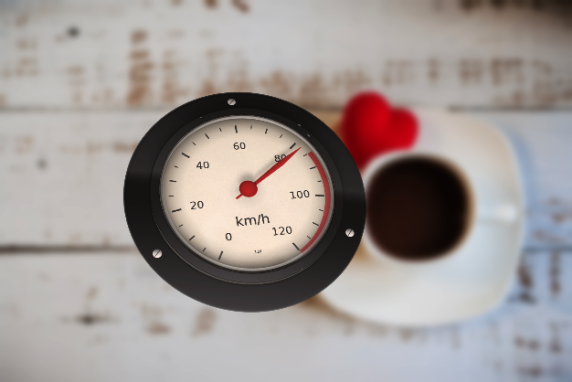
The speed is km/h 82.5
